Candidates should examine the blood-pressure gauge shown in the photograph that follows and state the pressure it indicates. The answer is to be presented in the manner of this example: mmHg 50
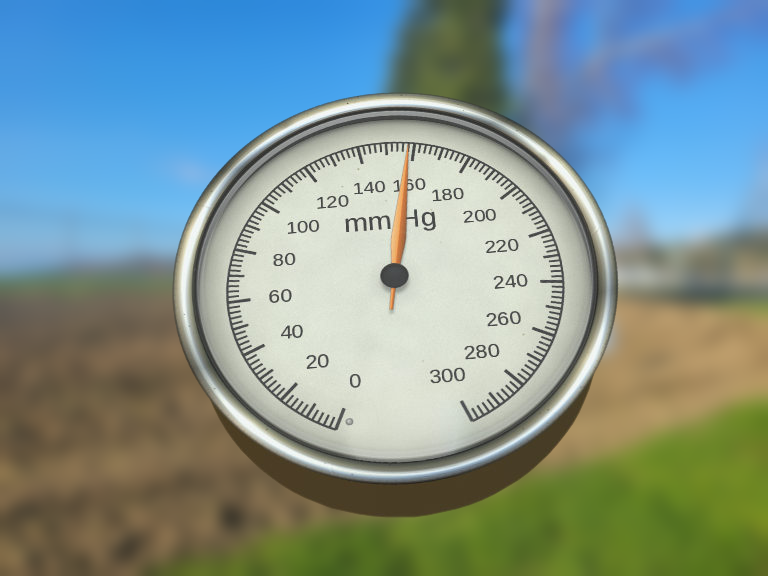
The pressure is mmHg 158
